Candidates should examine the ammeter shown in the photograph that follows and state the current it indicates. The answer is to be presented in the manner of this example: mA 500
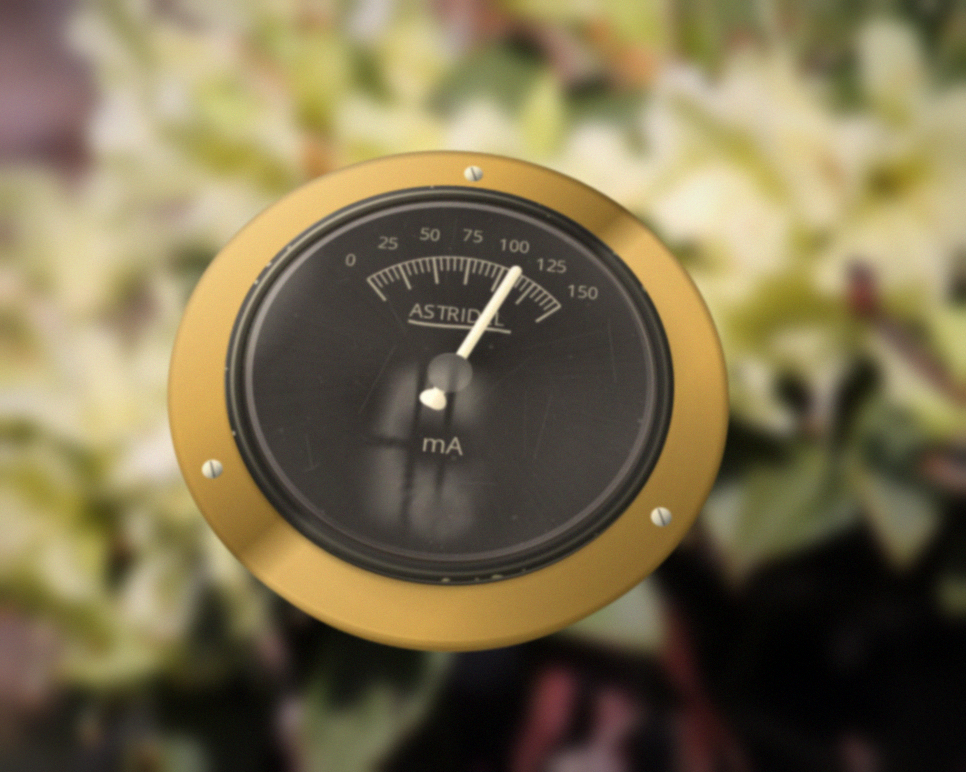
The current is mA 110
